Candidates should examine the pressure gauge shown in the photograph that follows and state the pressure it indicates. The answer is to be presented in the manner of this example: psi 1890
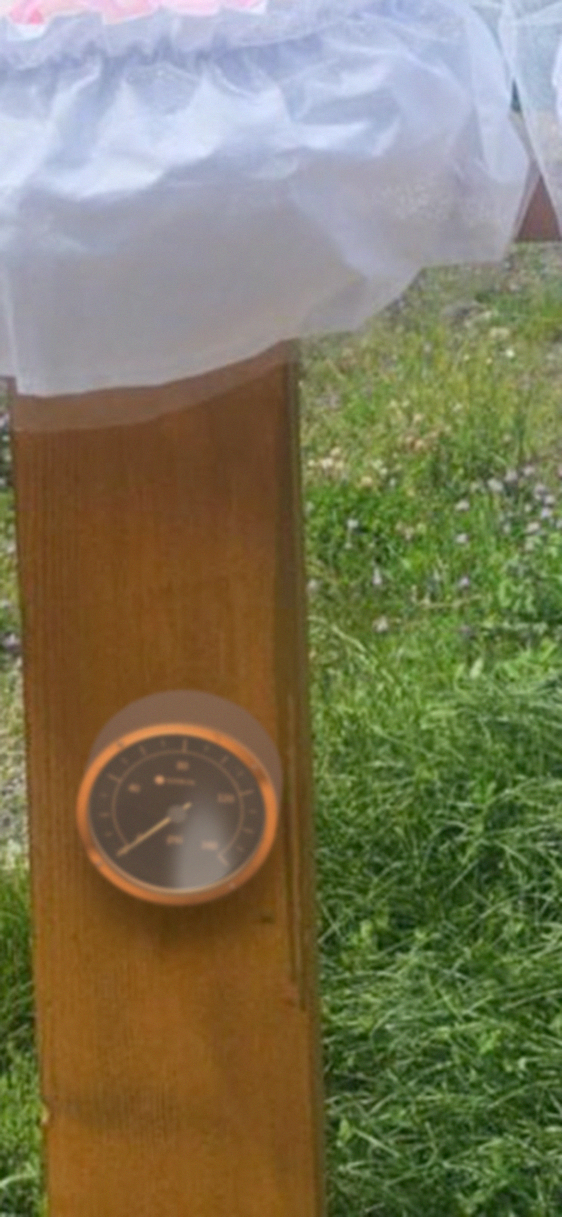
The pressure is psi 0
